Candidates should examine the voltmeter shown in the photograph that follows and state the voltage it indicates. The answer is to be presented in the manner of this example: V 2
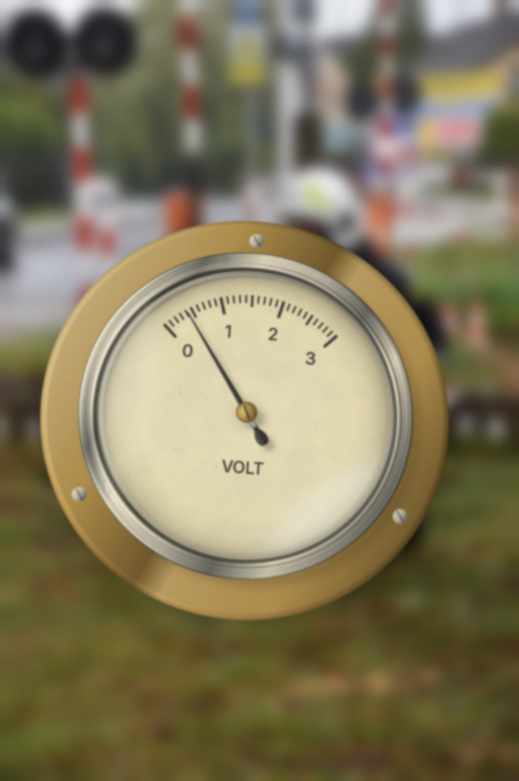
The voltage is V 0.4
